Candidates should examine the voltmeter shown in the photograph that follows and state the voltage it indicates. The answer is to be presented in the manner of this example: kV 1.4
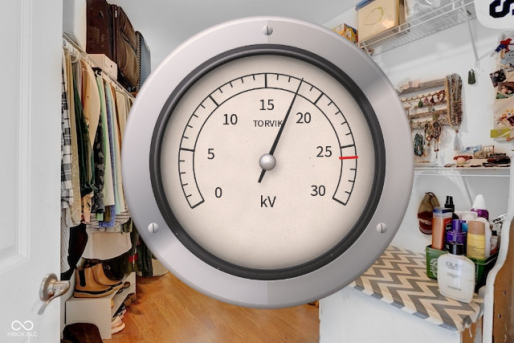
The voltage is kV 18
